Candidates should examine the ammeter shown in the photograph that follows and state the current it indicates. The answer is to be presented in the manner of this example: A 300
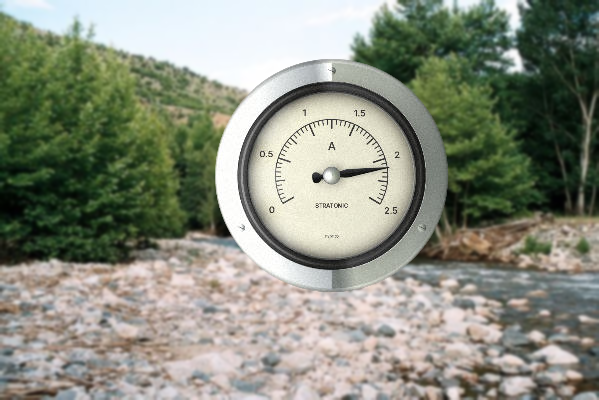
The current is A 2.1
